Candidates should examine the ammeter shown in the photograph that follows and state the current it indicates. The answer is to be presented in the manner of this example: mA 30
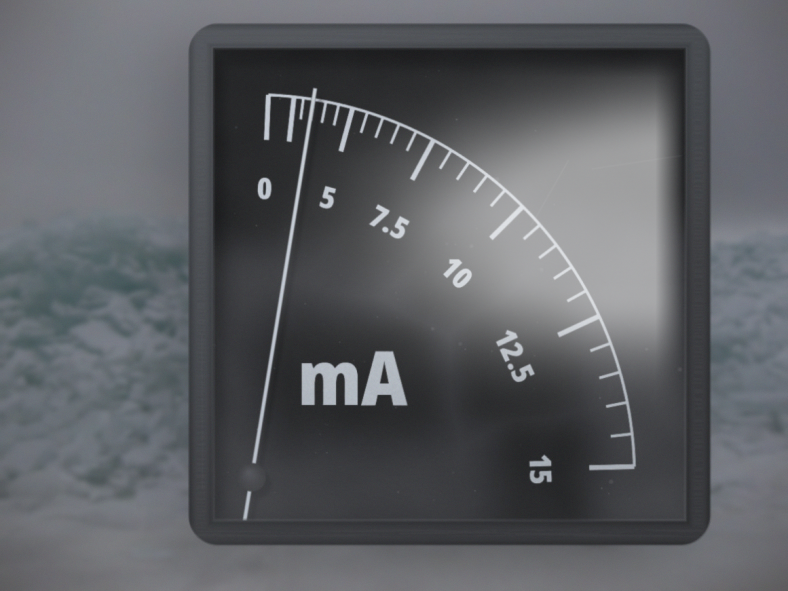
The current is mA 3.5
